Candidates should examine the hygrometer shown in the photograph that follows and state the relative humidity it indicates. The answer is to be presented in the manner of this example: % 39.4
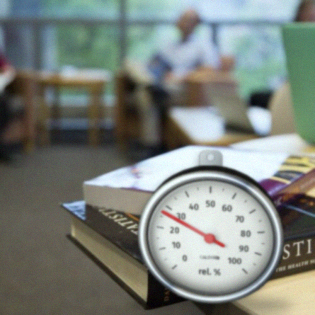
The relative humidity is % 27.5
